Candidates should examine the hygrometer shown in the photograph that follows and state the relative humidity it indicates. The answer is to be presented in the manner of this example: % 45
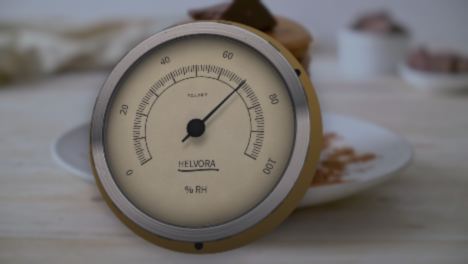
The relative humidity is % 70
